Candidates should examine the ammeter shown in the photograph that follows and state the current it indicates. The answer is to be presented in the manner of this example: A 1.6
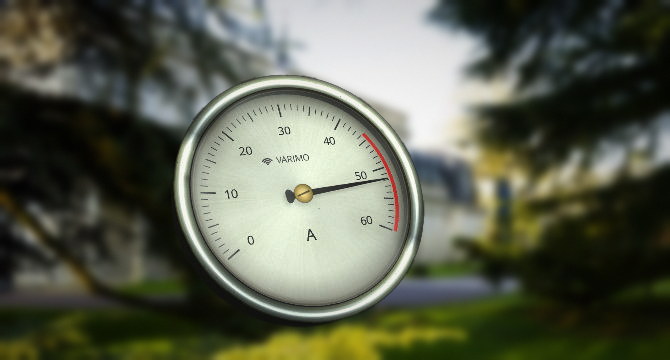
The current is A 52
